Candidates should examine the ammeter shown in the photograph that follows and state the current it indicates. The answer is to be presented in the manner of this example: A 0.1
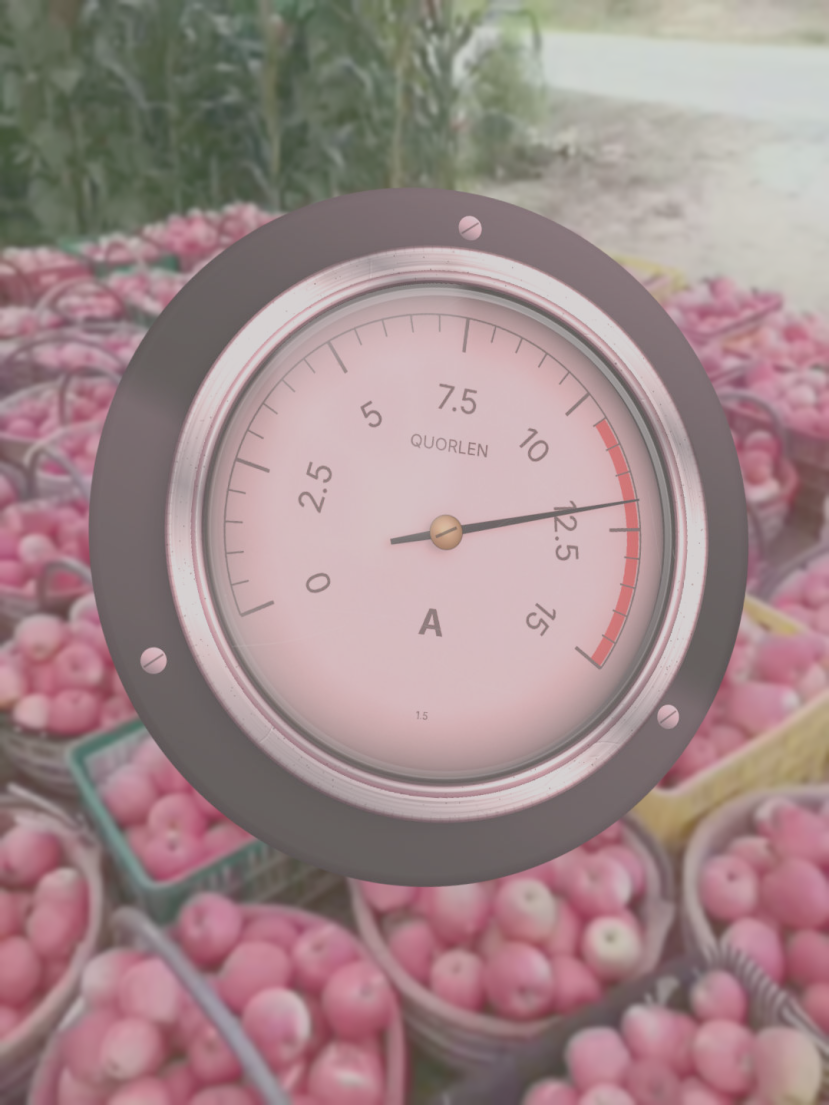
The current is A 12
